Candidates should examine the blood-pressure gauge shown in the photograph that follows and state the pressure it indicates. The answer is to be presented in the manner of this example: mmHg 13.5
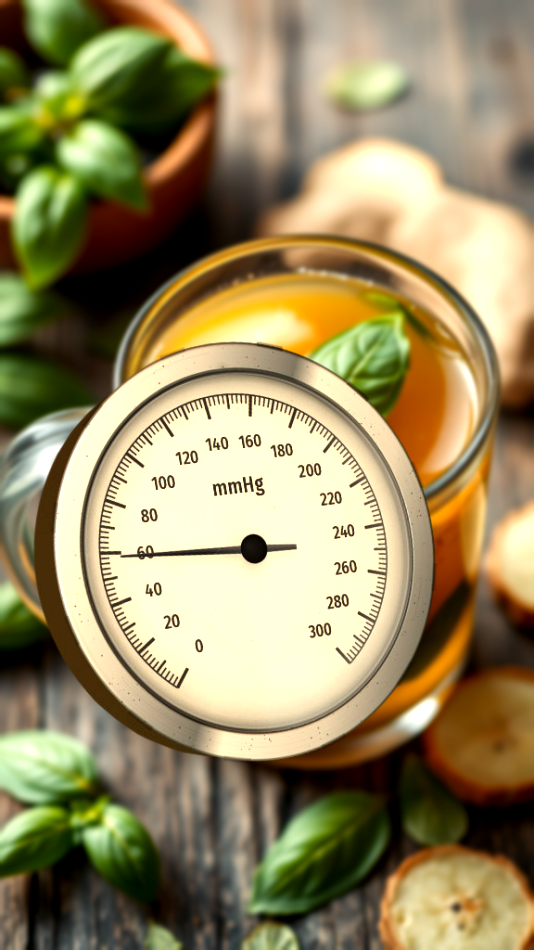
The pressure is mmHg 58
